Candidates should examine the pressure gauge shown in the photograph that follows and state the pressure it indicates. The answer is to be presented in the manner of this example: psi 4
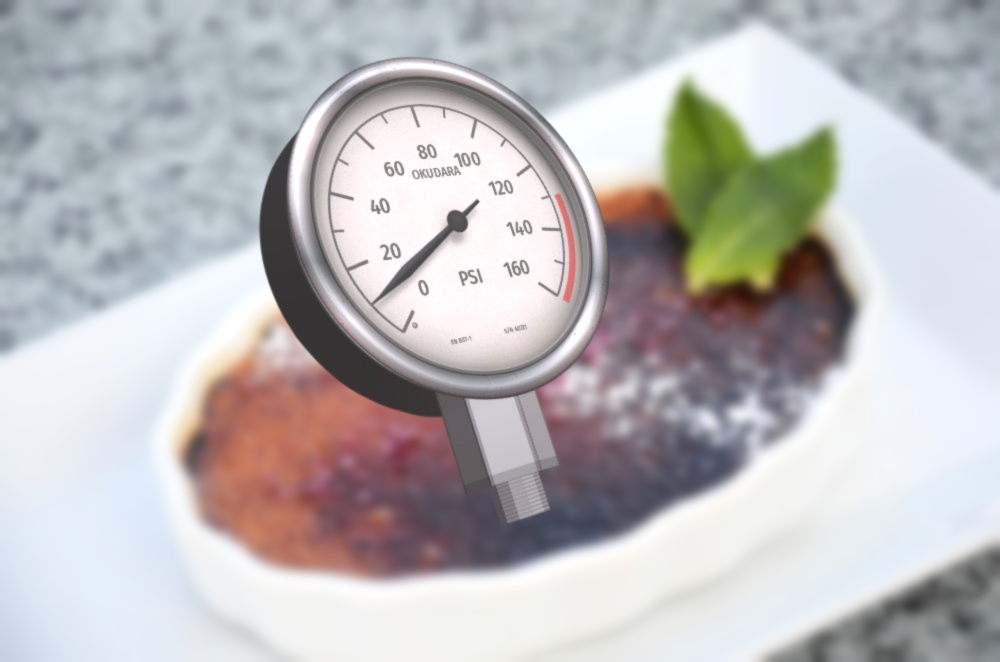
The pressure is psi 10
